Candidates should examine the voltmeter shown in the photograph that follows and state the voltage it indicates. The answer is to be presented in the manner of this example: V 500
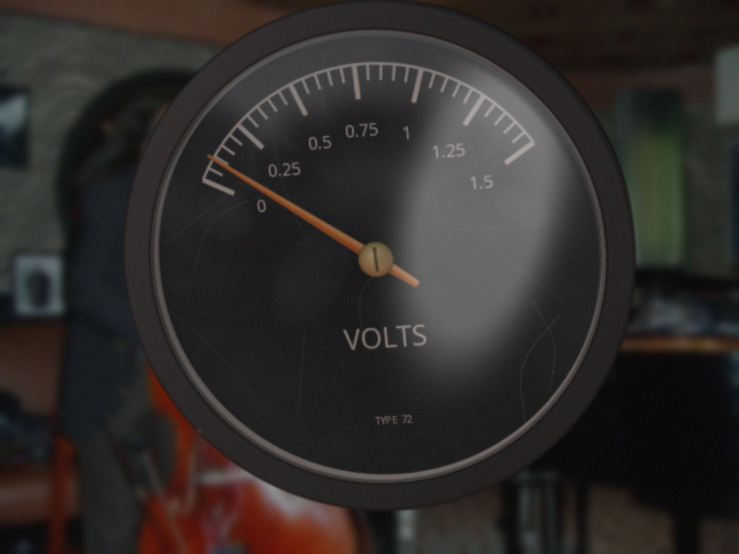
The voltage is V 0.1
